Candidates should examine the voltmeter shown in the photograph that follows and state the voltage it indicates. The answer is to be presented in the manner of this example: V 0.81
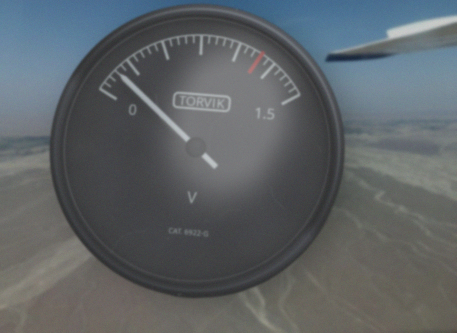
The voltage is V 0.15
